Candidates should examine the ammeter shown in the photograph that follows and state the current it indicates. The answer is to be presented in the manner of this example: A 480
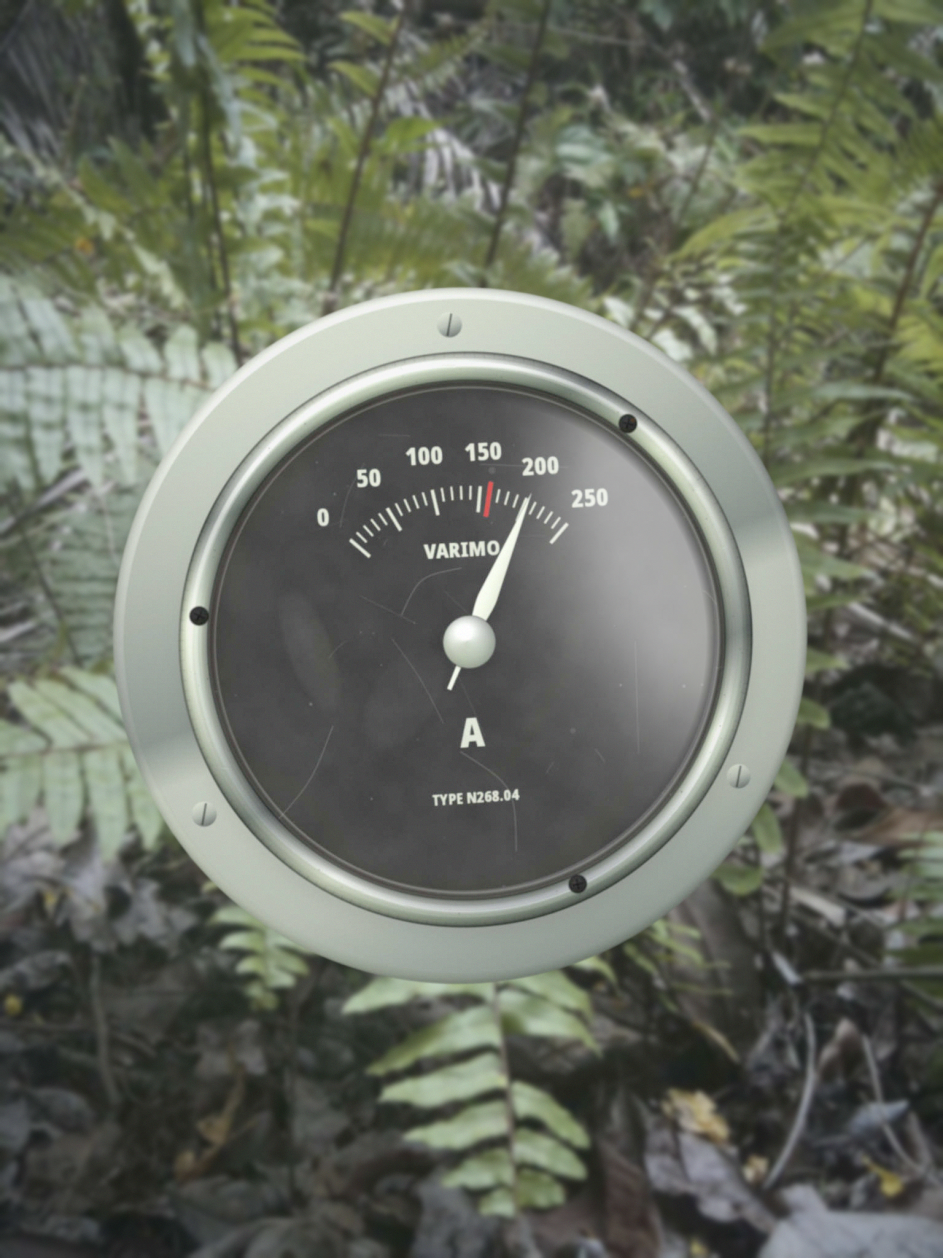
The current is A 200
